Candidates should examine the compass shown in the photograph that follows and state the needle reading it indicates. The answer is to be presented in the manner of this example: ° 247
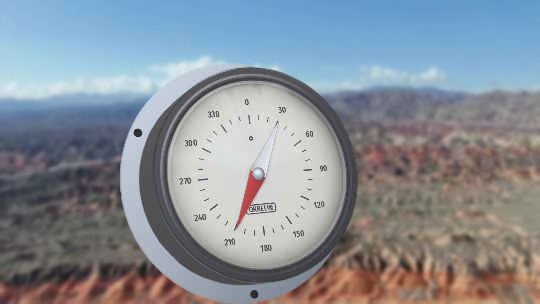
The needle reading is ° 210
